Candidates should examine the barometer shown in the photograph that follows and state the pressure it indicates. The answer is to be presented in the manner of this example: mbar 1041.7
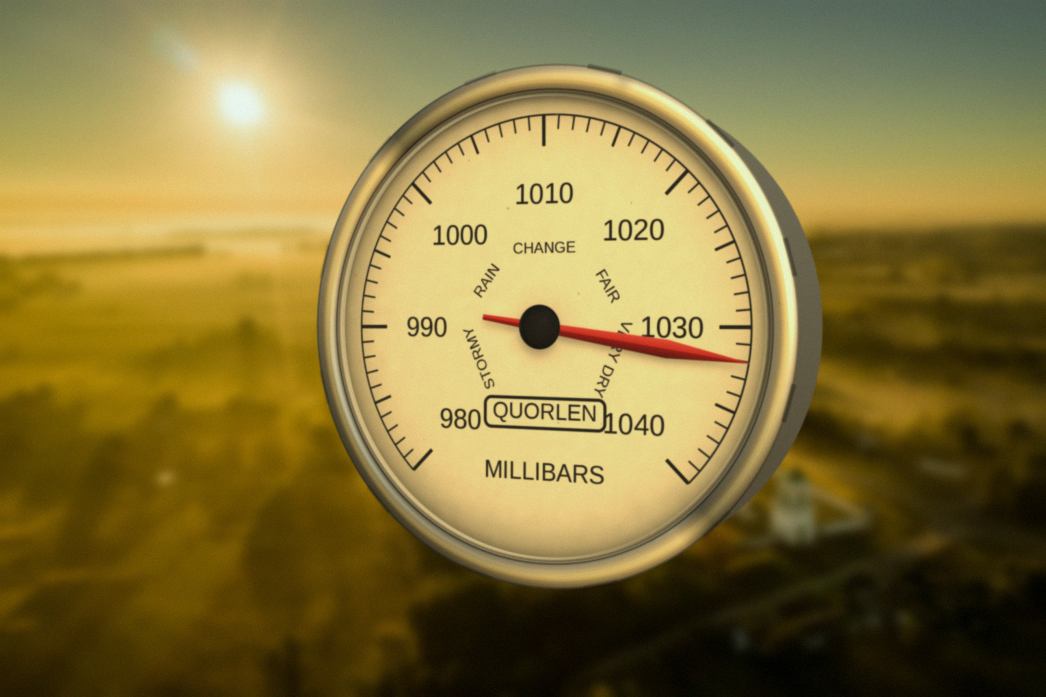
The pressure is mbar 1032
